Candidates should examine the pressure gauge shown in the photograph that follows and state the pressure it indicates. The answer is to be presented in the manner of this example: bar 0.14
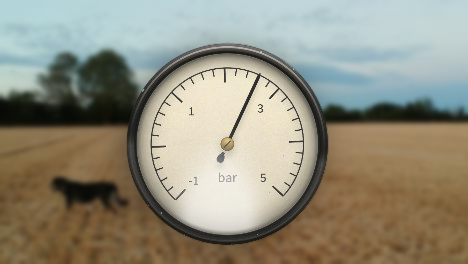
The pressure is bar 2.6
